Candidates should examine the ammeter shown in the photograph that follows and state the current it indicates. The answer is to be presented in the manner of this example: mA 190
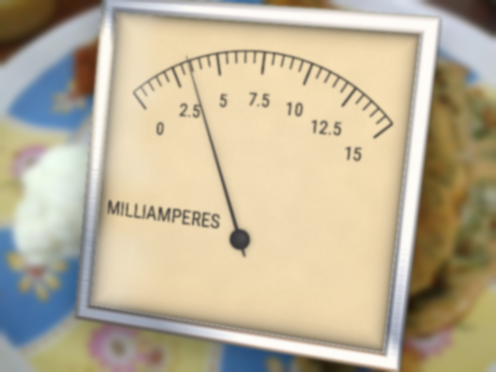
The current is mA 3.5
